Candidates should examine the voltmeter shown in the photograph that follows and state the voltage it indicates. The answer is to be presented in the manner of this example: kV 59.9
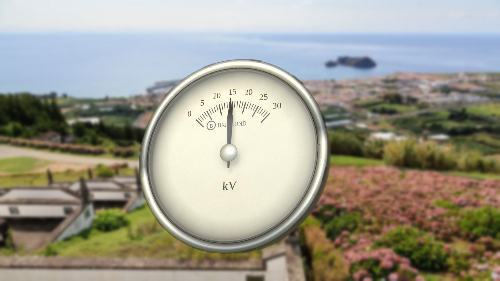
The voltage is kV 15
